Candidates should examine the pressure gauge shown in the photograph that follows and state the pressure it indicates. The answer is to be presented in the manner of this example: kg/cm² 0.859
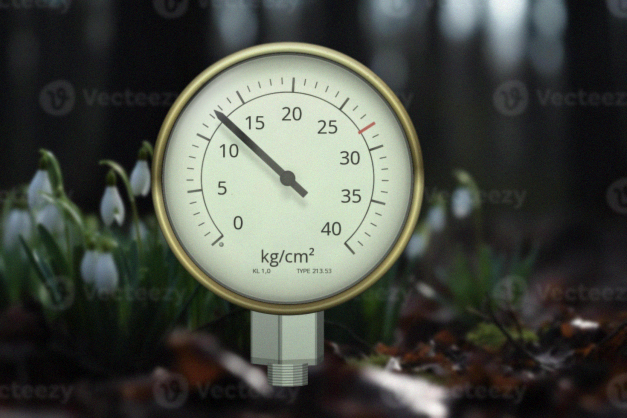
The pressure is kg/cm² 12.5
